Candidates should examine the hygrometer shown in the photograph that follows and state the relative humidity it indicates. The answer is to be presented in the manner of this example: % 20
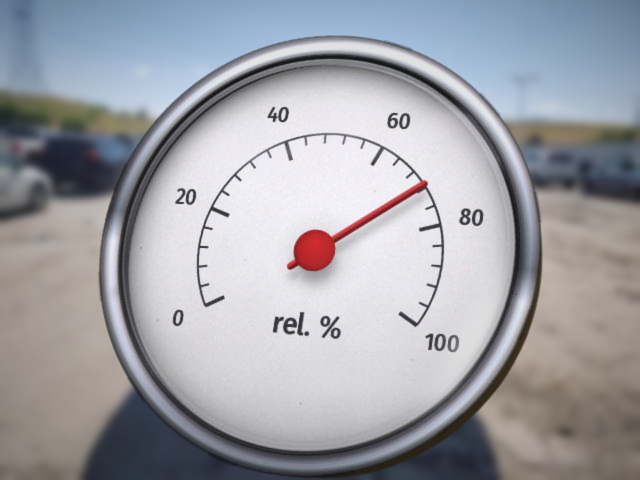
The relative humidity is % 72
